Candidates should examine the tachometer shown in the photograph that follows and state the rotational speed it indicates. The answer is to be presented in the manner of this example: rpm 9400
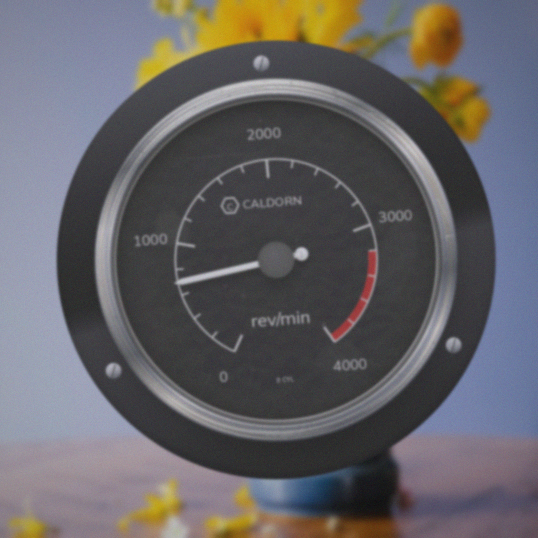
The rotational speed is rpm 700
